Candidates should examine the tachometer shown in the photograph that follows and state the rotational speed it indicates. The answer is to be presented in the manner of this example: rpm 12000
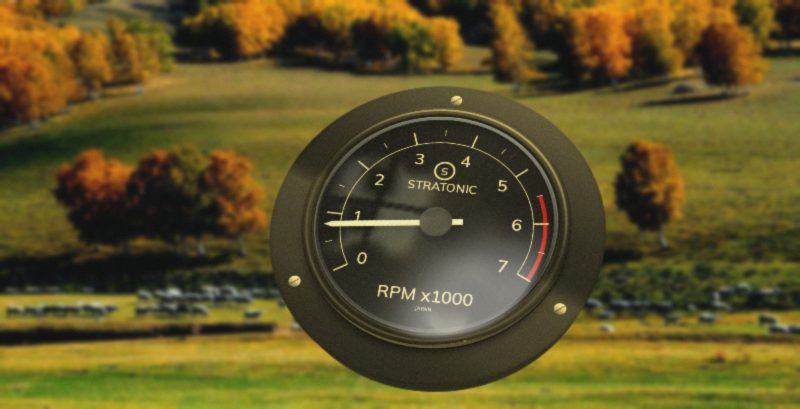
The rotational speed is rpm 750
